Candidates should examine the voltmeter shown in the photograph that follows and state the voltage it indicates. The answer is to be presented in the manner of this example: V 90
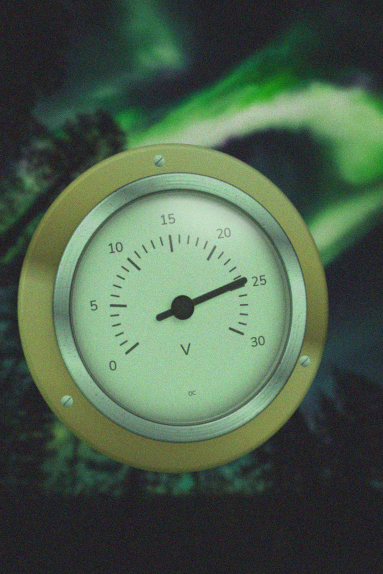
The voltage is V 24.5
